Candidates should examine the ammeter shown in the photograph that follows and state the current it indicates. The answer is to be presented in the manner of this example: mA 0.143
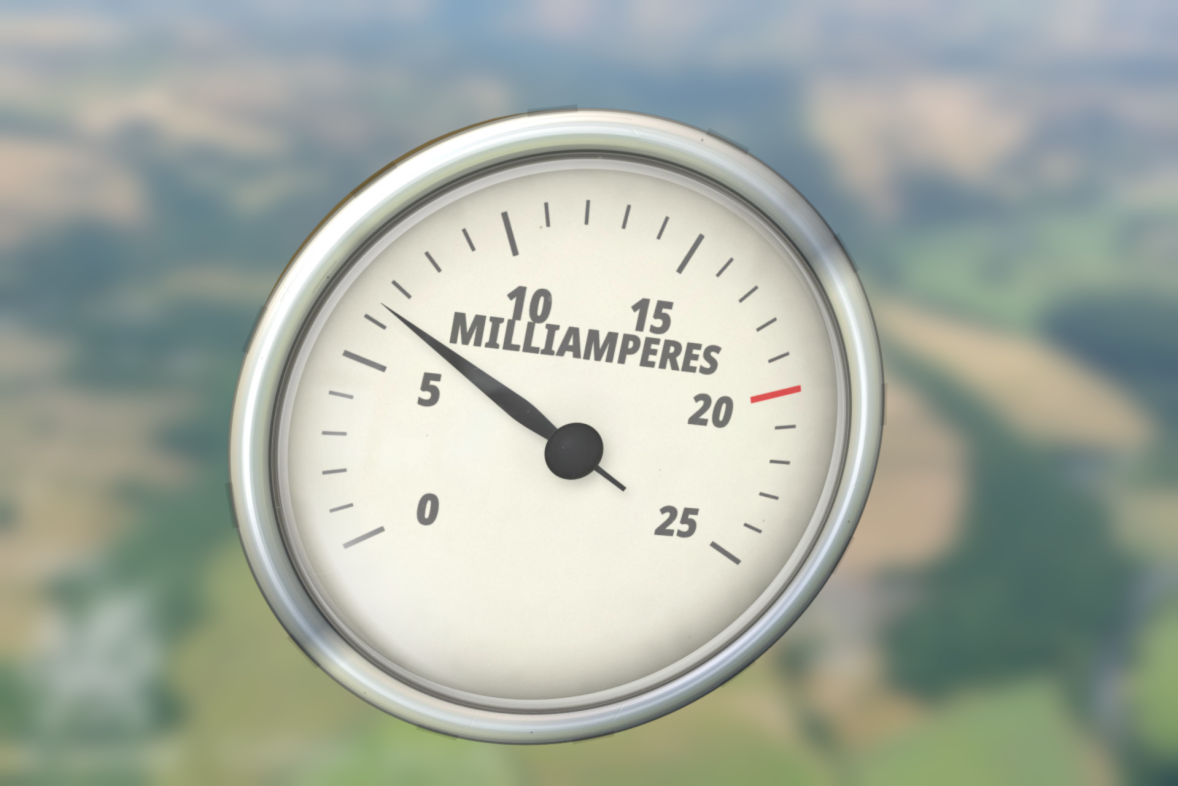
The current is mA 6.5
